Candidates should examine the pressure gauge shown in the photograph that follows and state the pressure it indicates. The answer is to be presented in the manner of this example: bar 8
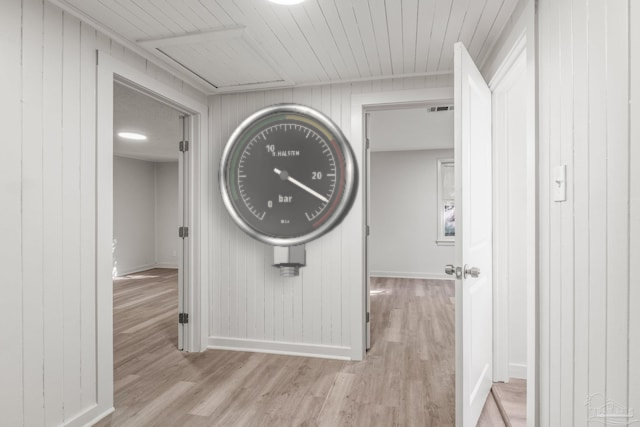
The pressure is bar 22.5
